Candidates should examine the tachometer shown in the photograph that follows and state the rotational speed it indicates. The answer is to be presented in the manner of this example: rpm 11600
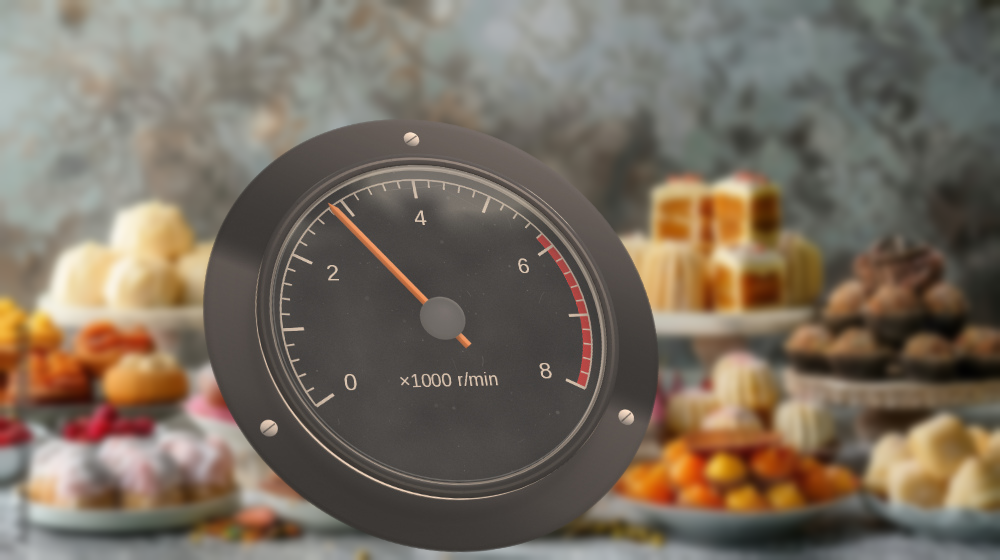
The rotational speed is rpm 2800
